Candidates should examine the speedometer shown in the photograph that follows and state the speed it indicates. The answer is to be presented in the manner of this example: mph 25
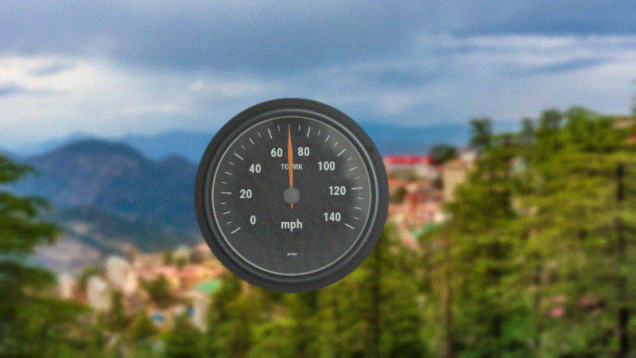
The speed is mph 70
